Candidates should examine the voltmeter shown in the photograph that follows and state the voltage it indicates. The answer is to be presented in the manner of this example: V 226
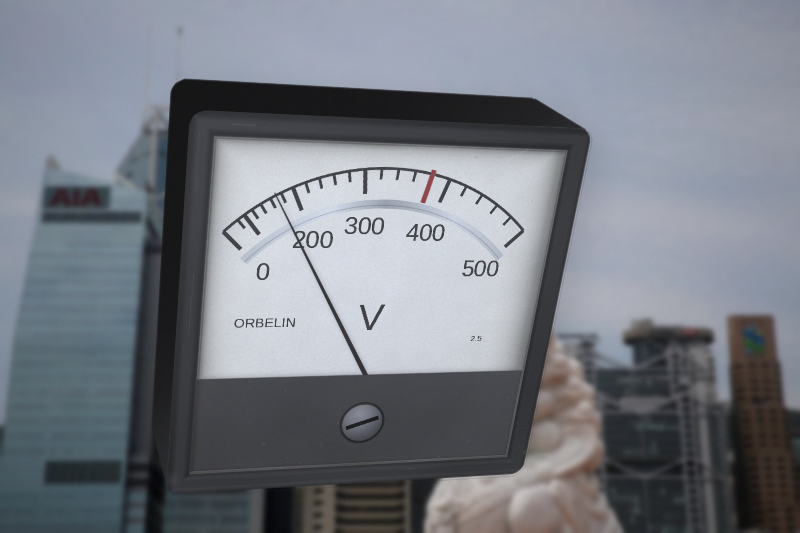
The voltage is V 170
